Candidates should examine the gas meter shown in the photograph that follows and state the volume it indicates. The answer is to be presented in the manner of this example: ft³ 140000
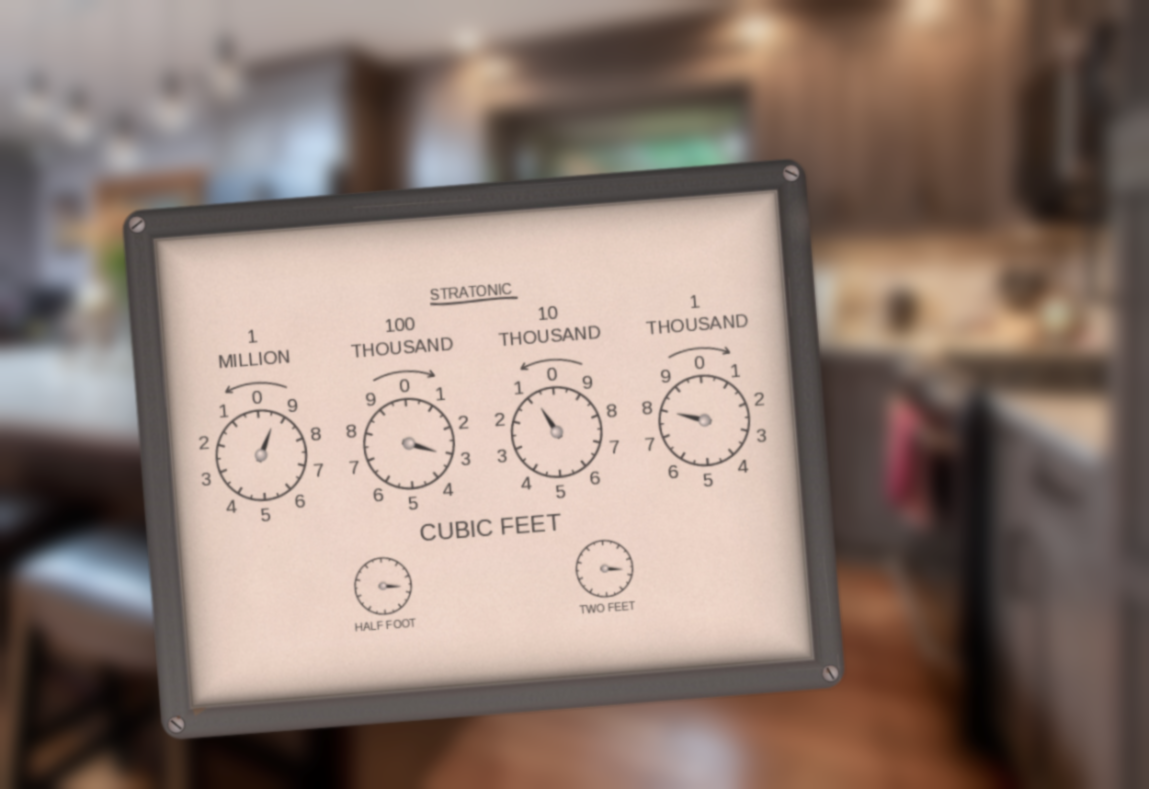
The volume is ft³ 930800
